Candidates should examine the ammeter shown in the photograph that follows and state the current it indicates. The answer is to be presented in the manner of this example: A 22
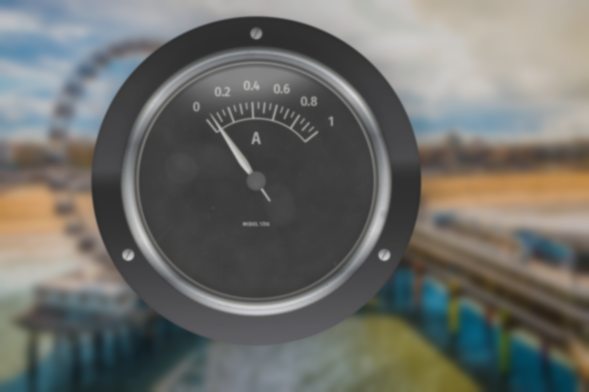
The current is A 0.05
